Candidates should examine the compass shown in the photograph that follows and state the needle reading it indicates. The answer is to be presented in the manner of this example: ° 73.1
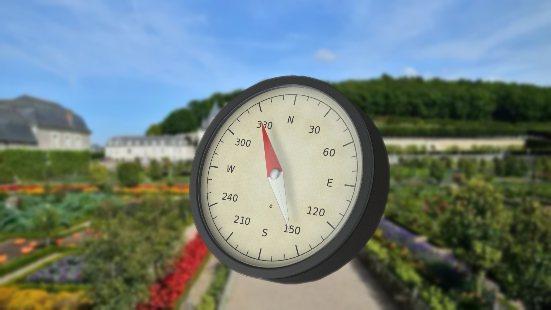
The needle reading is ° 330
